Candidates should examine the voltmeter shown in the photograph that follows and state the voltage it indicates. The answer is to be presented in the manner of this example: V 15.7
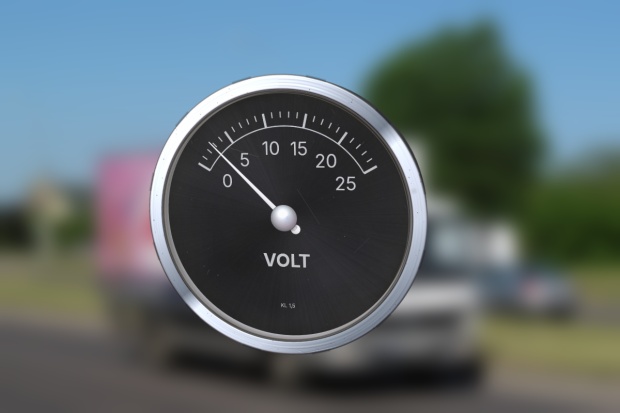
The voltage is V 3
